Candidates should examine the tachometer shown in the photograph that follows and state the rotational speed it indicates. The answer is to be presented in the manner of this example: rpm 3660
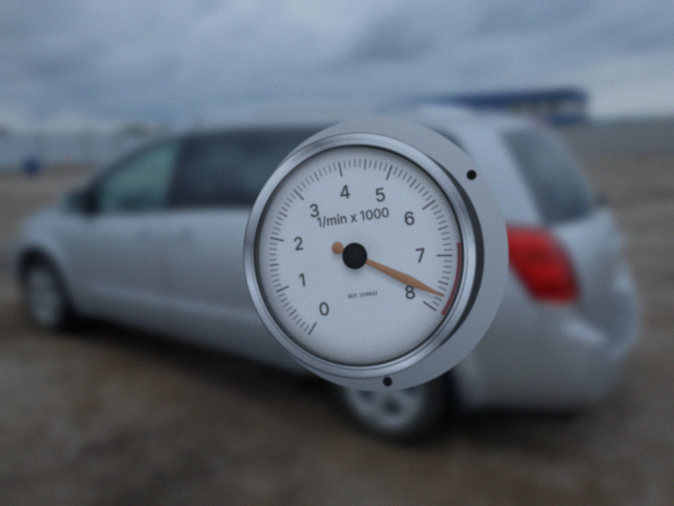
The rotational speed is rpm 7700
